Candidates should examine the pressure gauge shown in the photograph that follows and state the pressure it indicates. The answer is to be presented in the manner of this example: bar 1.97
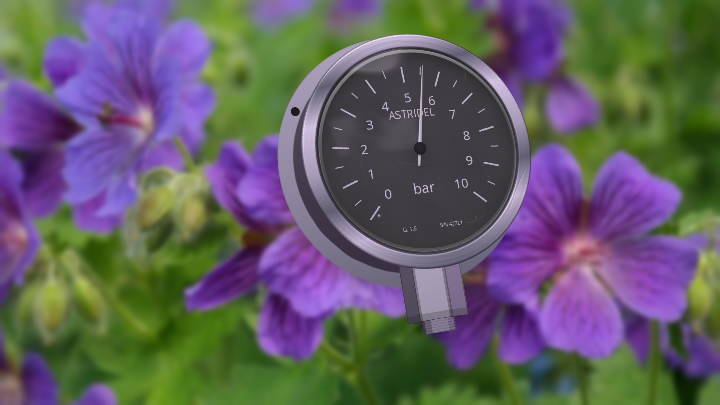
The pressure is bar 5.5
